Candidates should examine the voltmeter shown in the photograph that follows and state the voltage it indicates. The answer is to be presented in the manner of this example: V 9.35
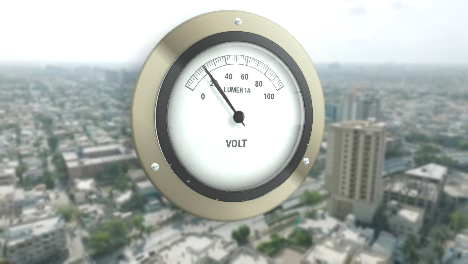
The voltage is V 20
